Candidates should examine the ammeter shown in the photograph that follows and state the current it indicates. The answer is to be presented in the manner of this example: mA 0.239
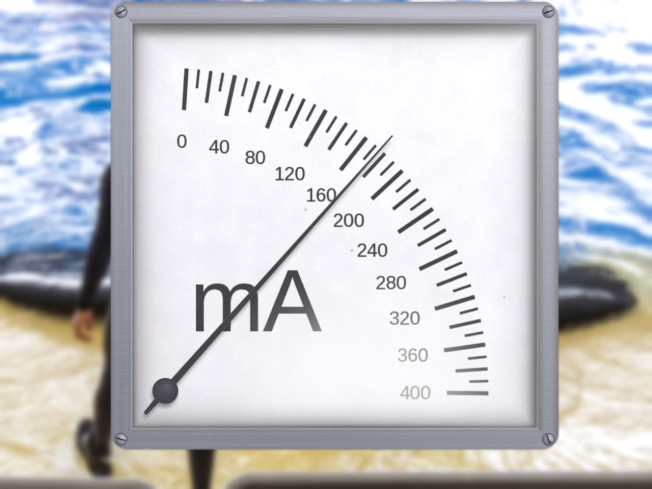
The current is mA 175
